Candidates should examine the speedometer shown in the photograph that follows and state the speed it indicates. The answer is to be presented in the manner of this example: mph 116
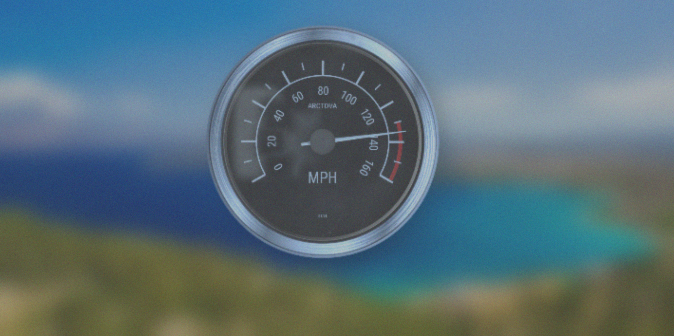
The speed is mph 135
